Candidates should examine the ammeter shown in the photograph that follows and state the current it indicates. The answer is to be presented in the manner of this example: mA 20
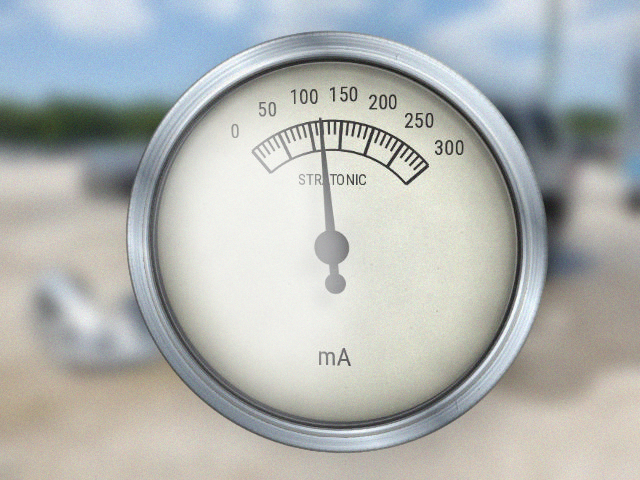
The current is mA 120
